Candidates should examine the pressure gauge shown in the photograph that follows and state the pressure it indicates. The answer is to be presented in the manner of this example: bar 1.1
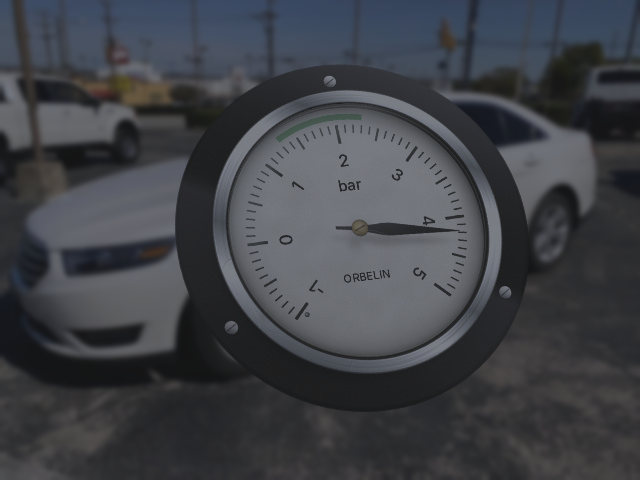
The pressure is bar 4.2
